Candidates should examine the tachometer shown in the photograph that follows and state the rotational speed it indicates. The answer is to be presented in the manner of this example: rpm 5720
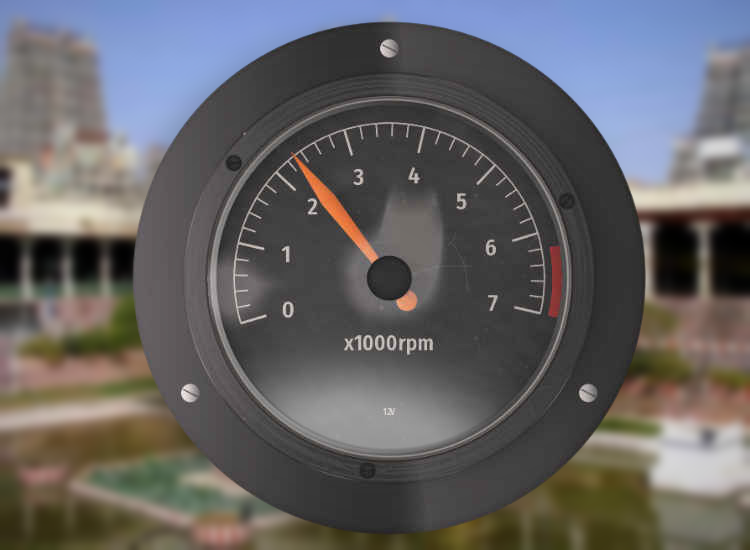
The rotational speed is rpm 2300
